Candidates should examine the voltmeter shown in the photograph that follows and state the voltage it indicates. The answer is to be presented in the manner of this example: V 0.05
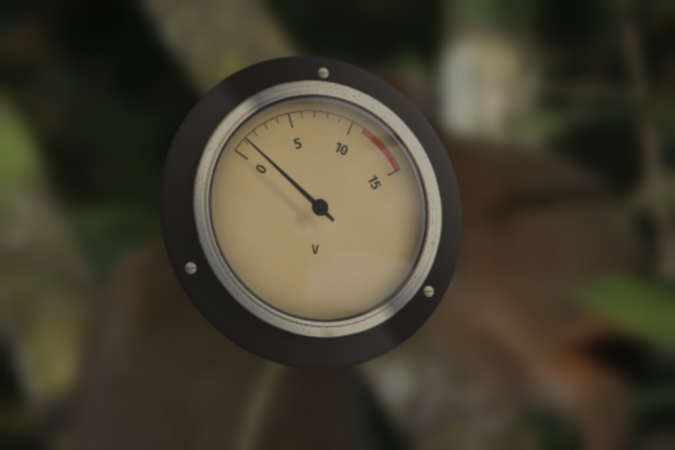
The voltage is V 1
